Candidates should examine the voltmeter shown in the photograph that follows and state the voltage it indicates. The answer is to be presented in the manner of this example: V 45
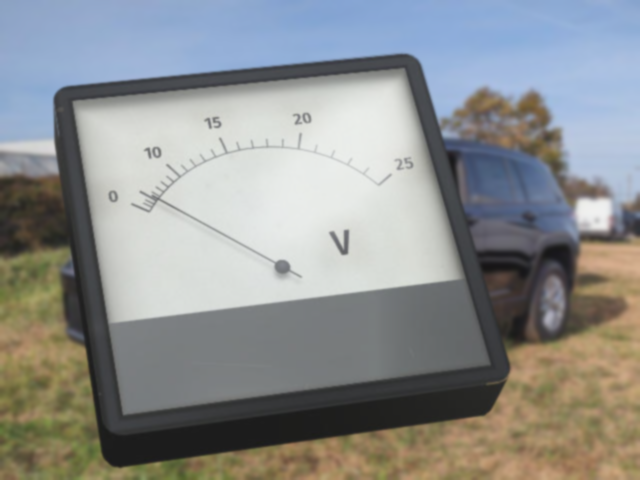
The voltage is V 5
